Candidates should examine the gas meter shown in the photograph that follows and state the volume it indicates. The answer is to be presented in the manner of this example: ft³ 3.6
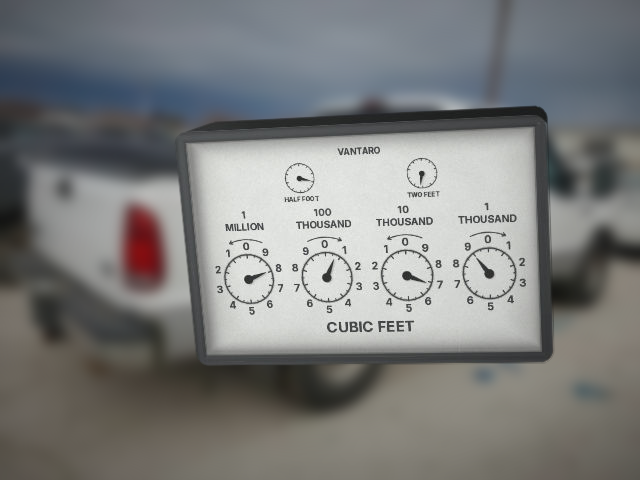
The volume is ft³ 806900
